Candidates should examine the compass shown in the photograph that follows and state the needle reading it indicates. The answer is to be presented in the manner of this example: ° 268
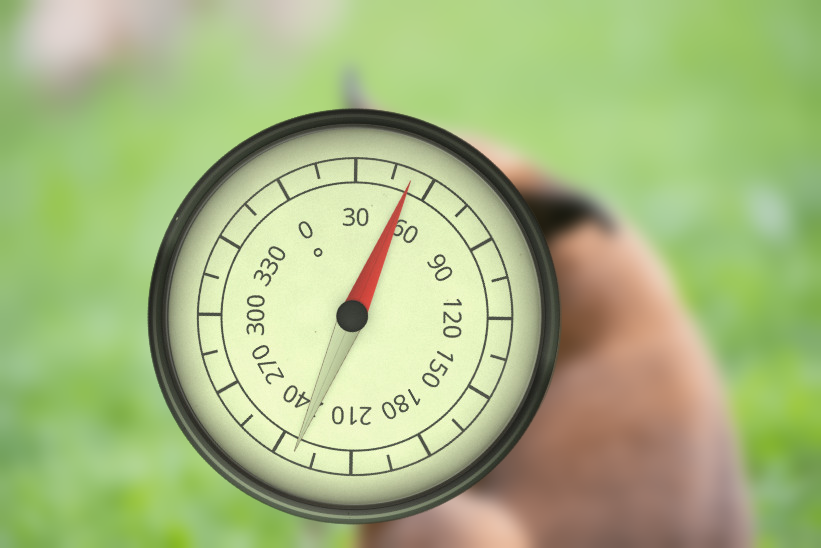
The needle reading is ° 52.5
